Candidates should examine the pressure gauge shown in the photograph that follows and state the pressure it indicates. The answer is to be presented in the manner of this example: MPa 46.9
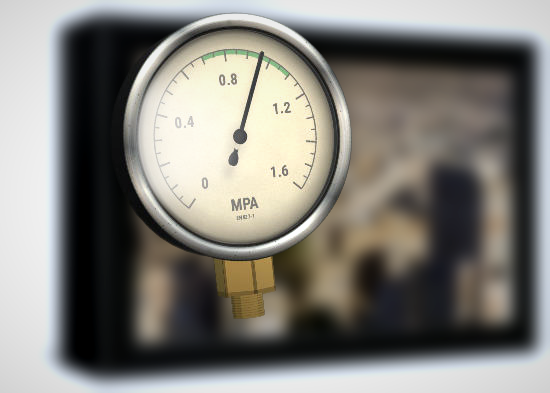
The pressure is MPa 0.95
